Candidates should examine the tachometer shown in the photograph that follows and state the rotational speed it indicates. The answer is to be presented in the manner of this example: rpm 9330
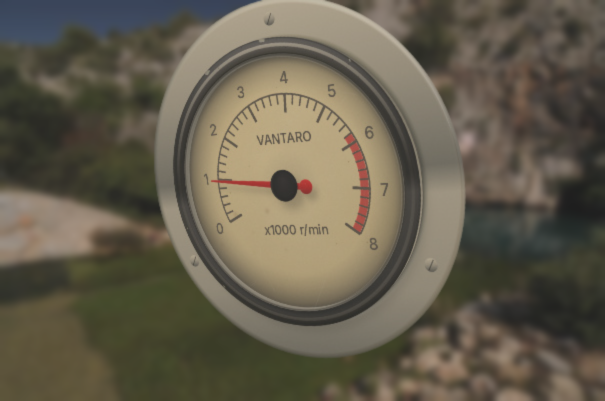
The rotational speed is rpm 1000
